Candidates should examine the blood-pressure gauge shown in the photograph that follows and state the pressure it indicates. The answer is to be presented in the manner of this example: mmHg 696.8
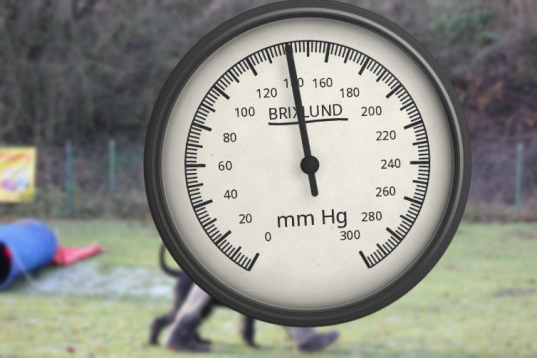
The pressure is mmHg 140
